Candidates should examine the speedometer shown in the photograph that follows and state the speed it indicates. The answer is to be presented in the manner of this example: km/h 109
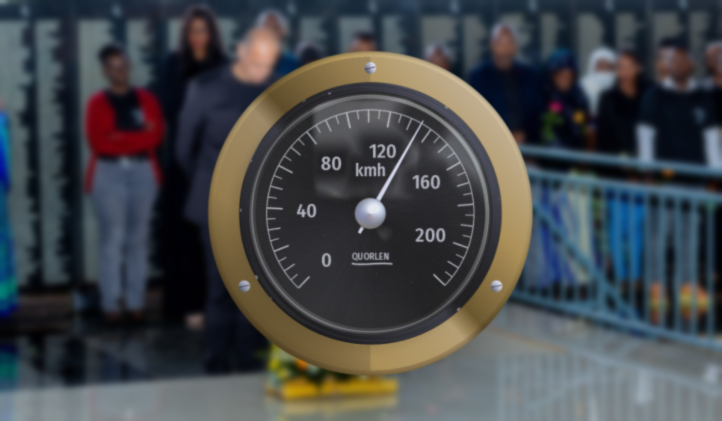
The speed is km/h 135
